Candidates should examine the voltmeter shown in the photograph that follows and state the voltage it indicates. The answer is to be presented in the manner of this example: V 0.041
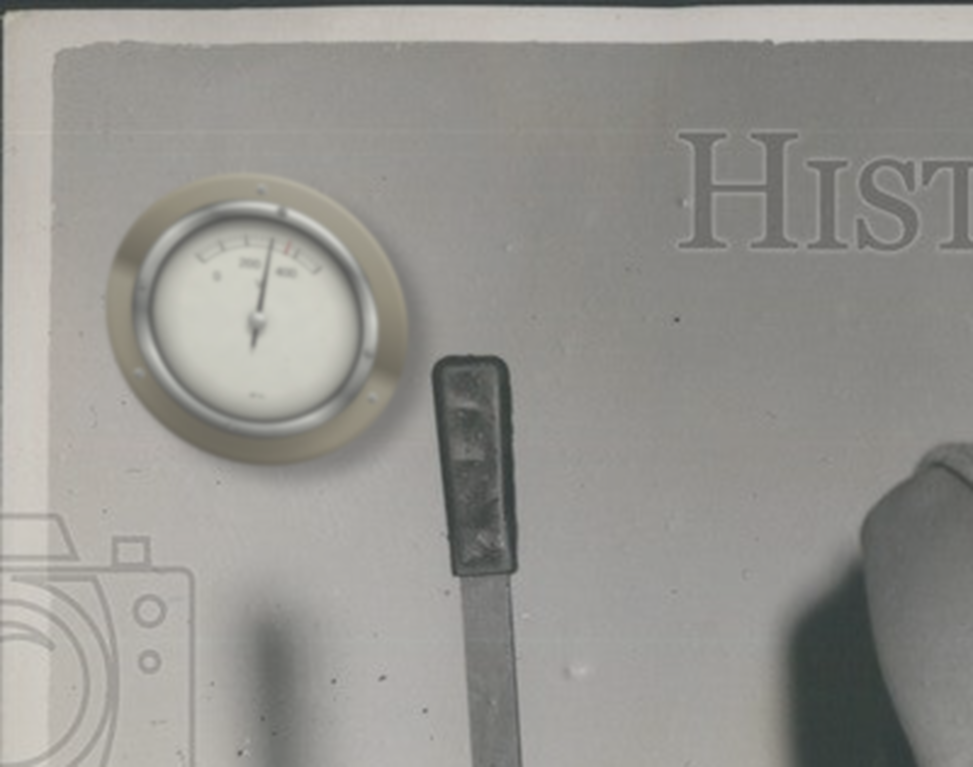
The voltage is V 300
